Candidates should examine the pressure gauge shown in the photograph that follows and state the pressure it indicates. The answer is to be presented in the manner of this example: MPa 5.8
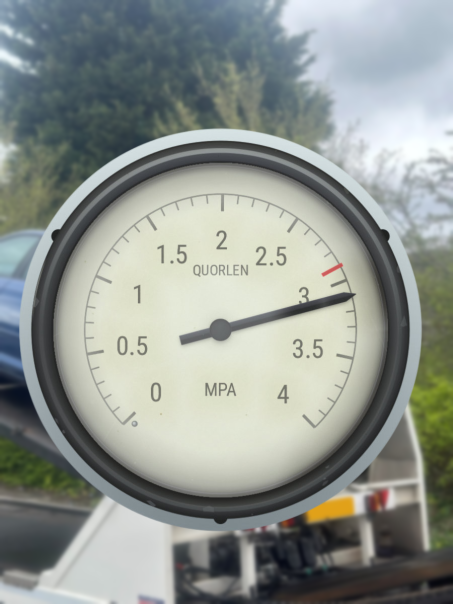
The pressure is MPa 3.1
